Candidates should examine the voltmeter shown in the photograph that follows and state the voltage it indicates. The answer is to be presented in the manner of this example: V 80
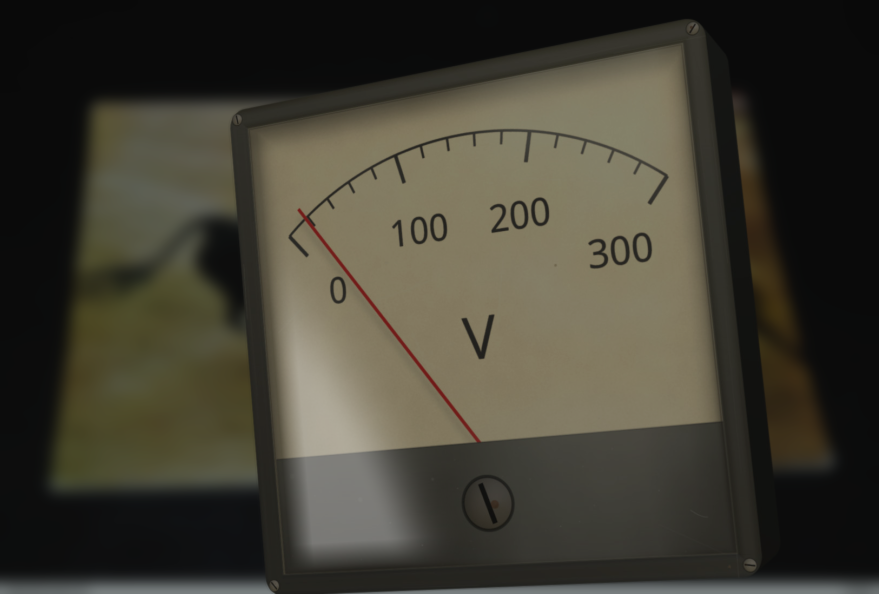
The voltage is V 20
